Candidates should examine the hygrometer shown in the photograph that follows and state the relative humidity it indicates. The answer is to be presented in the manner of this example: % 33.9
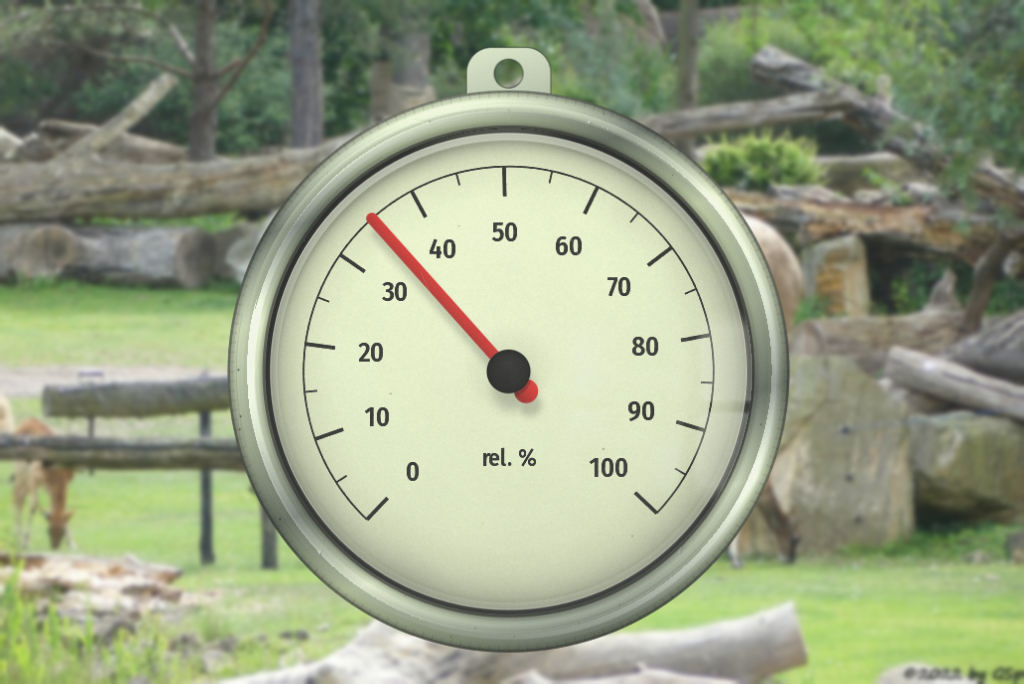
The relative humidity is % 35
